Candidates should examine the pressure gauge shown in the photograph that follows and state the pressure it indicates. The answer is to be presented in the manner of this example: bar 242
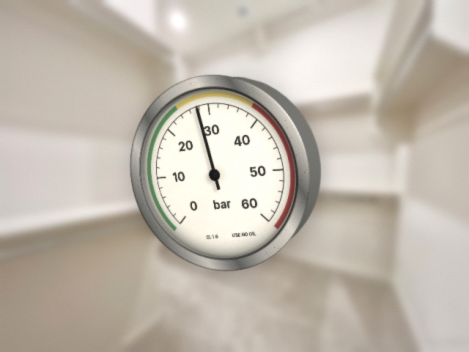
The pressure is bar 28
